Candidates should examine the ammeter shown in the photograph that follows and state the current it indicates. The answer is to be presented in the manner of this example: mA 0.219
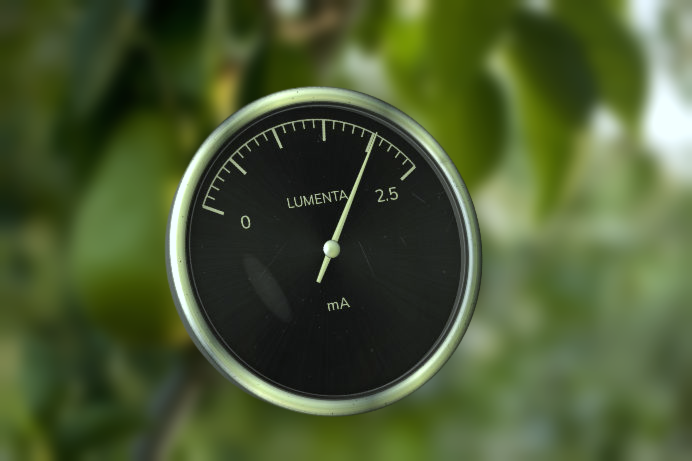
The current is mA 2
